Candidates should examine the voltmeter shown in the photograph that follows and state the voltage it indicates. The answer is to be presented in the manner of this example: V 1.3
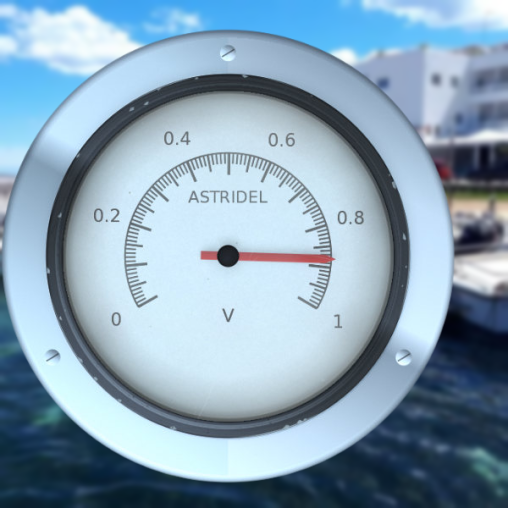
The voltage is V 0.88
